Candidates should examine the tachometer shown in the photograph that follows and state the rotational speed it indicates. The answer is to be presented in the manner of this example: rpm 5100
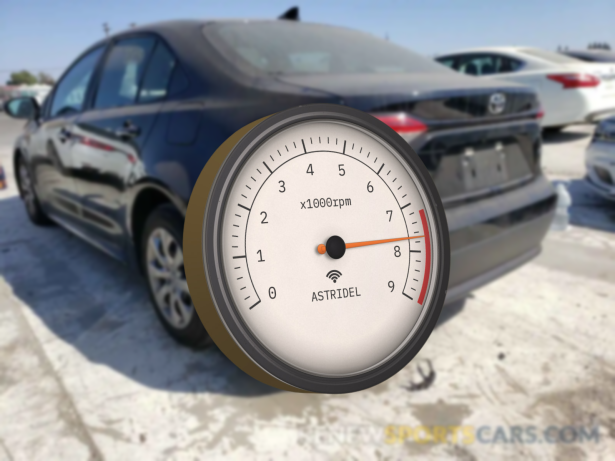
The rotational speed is rpm 7700
